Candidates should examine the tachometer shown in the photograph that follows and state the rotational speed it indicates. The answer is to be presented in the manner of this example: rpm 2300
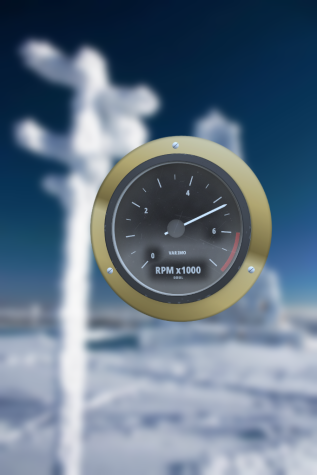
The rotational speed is rpm 5250
